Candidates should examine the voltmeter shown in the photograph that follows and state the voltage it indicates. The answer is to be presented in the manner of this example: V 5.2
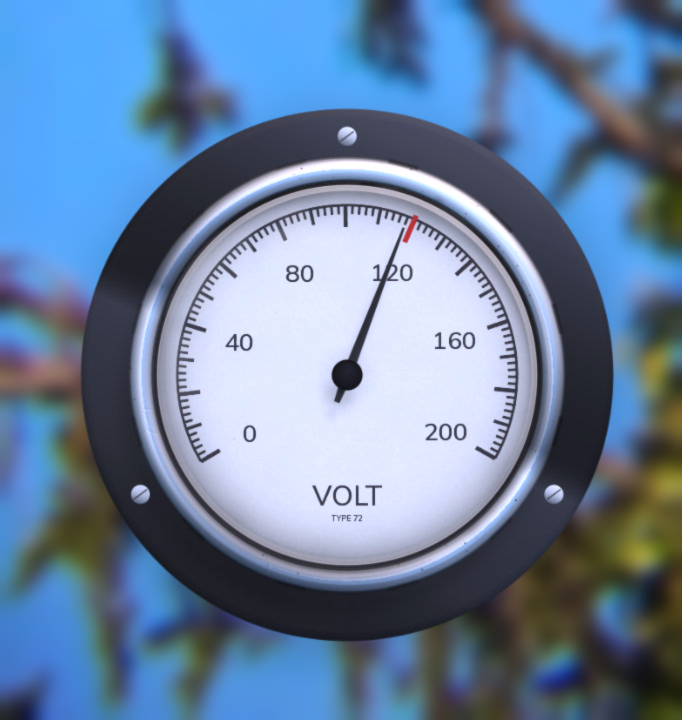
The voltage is V 118
